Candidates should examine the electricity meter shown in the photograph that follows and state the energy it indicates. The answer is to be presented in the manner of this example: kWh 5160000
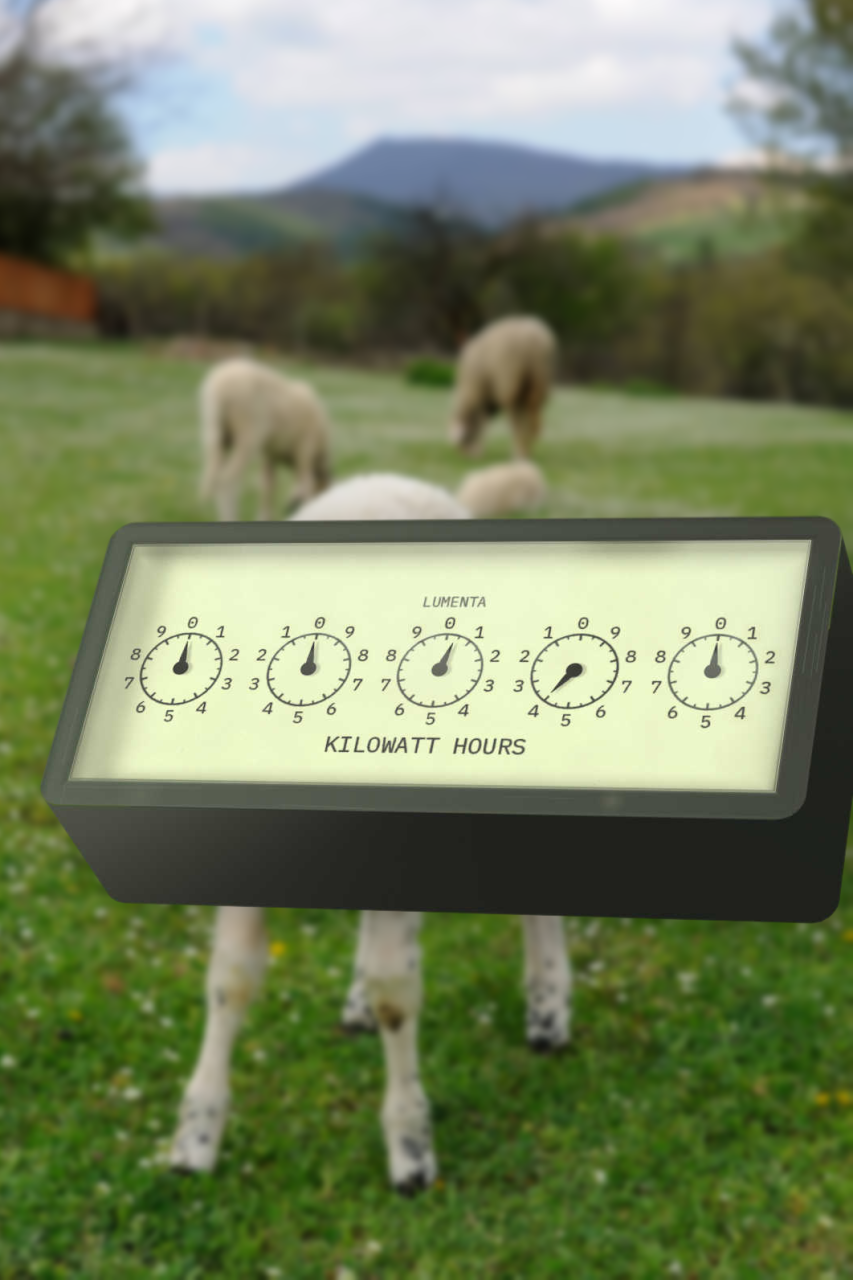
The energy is kWh 40
